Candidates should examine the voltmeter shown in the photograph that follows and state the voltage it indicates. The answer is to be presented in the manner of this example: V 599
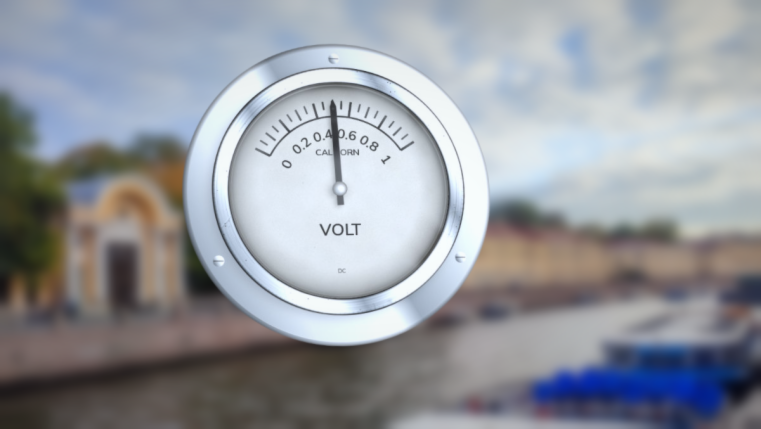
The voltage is V 0.5
